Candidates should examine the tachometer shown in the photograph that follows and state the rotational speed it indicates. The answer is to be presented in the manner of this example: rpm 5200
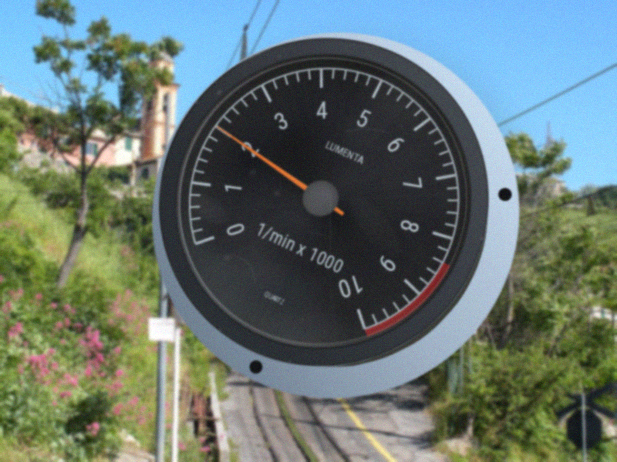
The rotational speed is rpm 2000
